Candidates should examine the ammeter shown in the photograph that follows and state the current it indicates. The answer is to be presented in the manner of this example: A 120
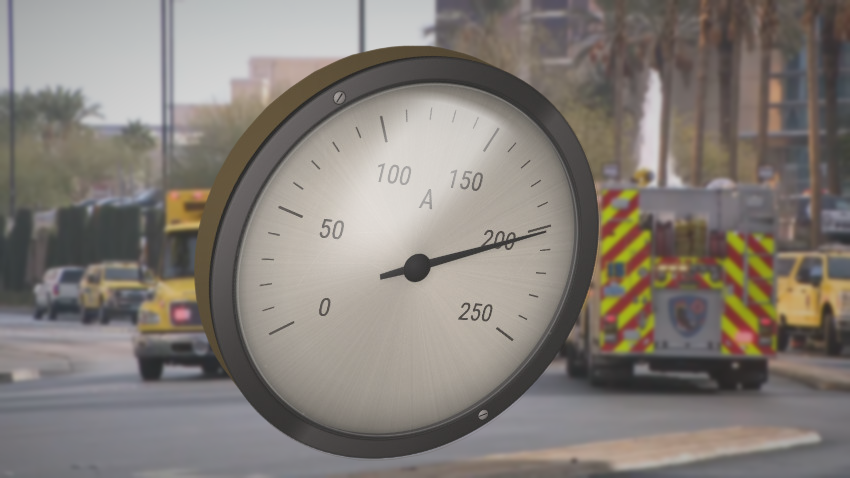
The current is A 200
